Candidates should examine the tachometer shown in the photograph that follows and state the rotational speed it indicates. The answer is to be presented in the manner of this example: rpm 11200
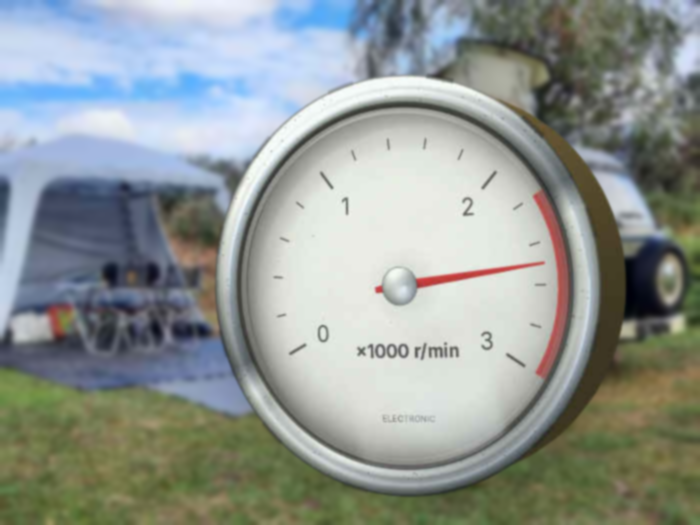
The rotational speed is rpm 2500
